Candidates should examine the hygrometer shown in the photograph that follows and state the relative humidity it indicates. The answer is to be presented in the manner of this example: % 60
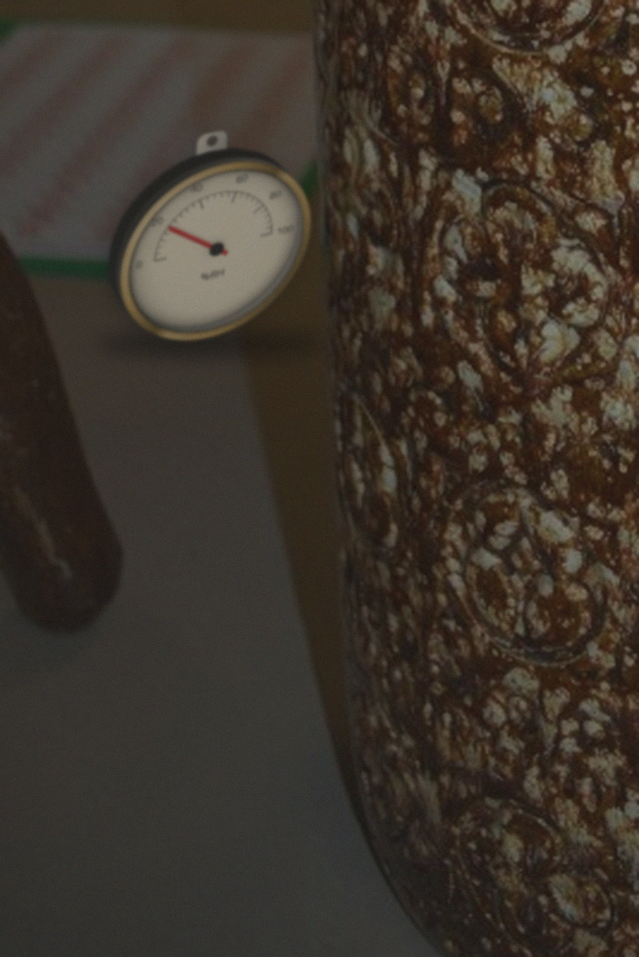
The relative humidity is % 20
